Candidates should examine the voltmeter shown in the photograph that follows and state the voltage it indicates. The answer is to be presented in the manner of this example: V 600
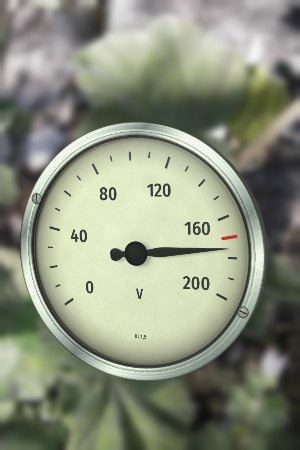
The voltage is V 175
